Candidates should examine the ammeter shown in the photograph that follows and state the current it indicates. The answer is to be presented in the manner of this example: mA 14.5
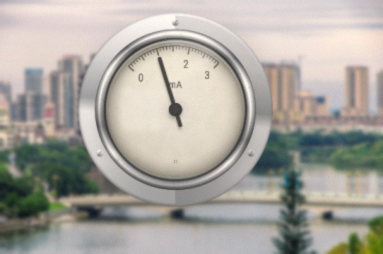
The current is mA 1
